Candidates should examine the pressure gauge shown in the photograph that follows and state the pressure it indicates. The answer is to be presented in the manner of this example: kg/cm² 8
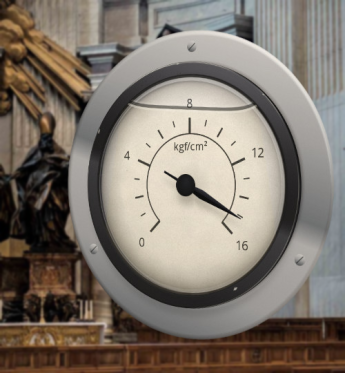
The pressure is kg/cm² 15
